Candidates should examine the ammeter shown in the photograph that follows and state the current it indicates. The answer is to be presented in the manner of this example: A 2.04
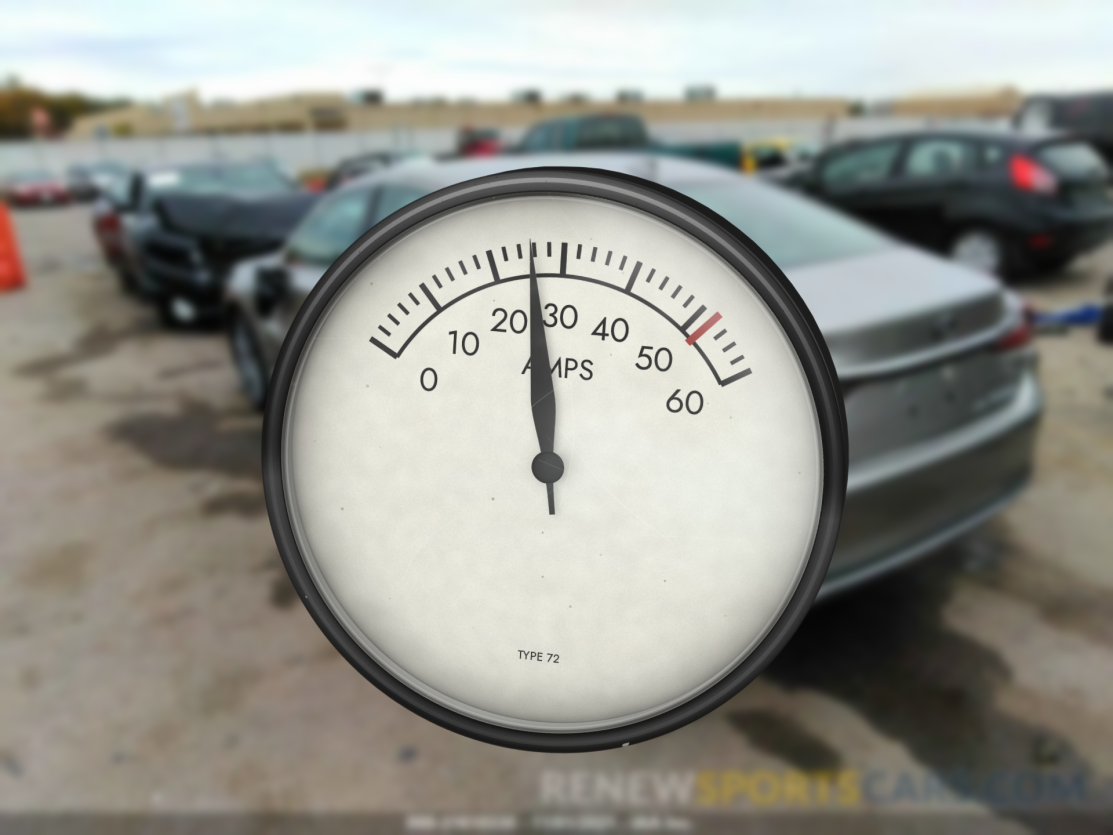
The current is A 26
